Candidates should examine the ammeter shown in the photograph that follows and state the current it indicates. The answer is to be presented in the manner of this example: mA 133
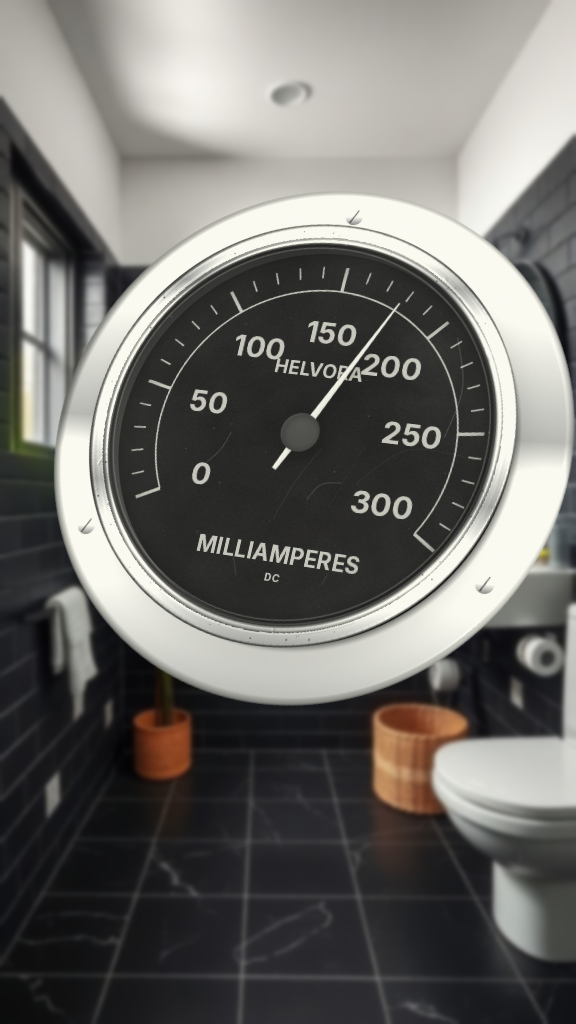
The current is mA 180
